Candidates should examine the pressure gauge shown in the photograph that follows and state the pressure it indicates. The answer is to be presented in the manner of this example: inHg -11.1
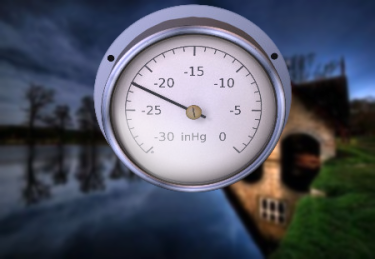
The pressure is inHg -22
